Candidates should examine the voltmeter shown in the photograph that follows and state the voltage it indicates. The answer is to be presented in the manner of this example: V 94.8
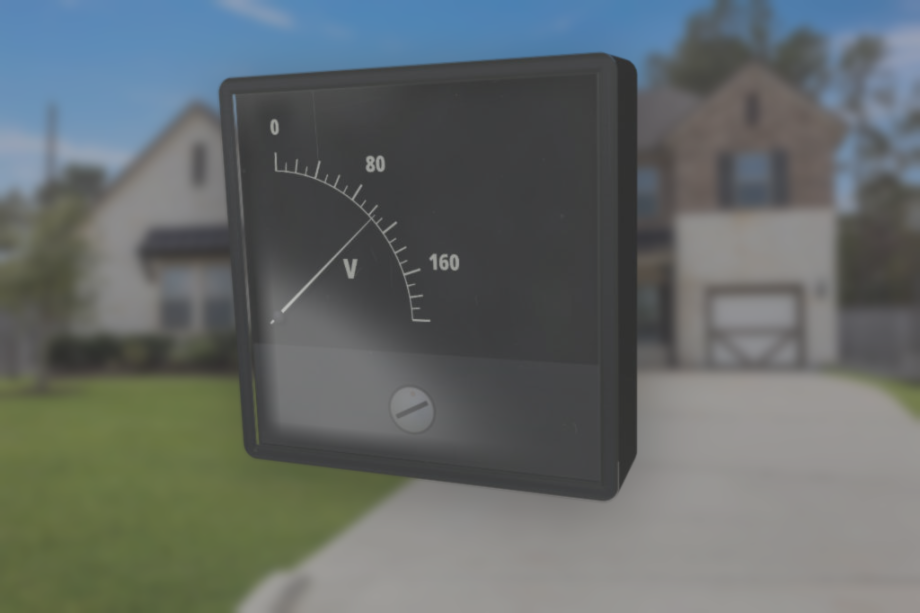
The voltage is V 105
